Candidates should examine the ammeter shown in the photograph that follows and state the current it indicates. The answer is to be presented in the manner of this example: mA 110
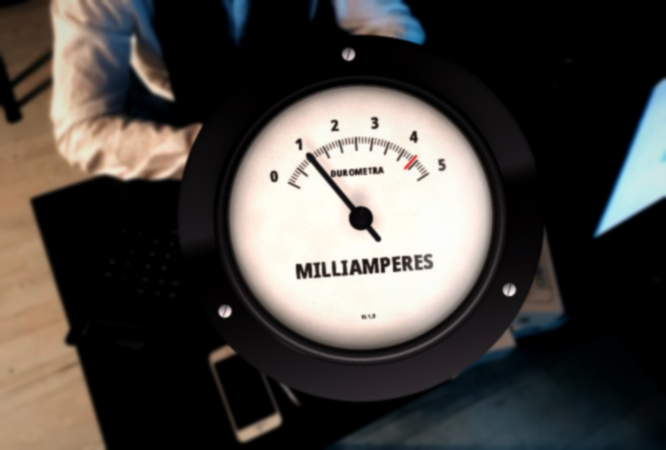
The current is mA 1
